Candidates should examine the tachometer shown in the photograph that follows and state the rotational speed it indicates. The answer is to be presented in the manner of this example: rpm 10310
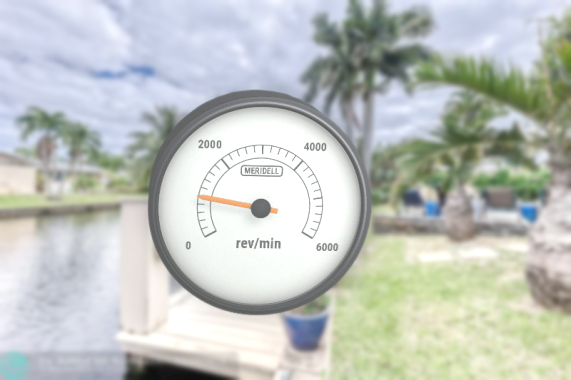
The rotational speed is rpm 1000
